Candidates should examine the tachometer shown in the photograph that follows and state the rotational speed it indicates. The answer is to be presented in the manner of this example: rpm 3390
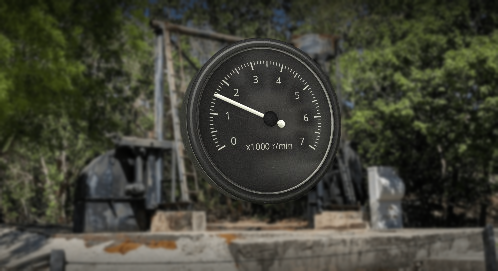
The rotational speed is rpm 1500
